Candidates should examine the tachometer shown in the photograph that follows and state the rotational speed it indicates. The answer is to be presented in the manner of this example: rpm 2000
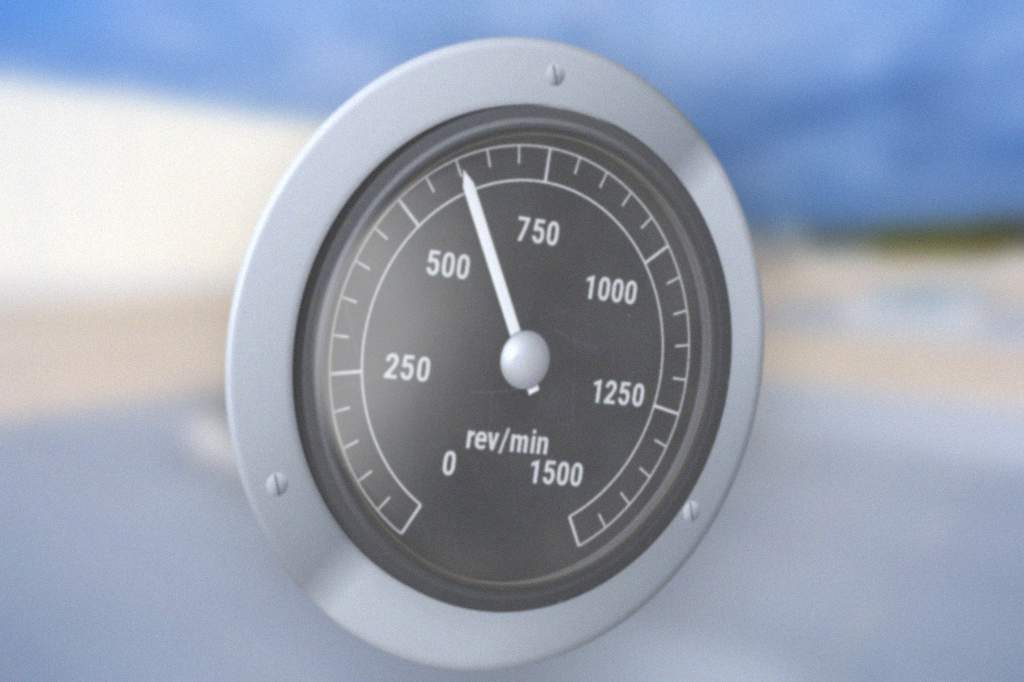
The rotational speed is rpm 600
